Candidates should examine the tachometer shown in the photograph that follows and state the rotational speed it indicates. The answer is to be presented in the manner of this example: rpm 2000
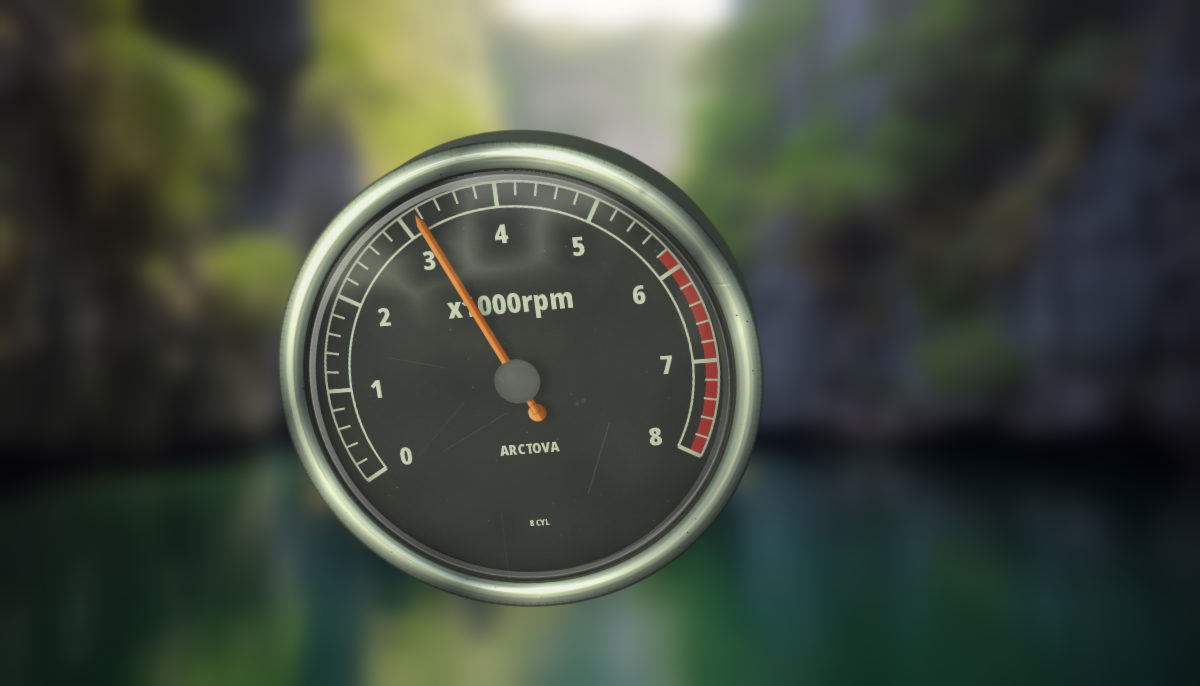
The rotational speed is rpm 3200
